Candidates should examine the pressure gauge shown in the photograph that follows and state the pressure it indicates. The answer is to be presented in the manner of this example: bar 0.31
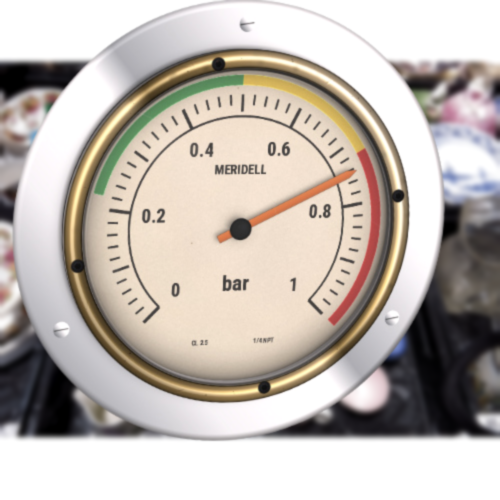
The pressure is bar 0.74
